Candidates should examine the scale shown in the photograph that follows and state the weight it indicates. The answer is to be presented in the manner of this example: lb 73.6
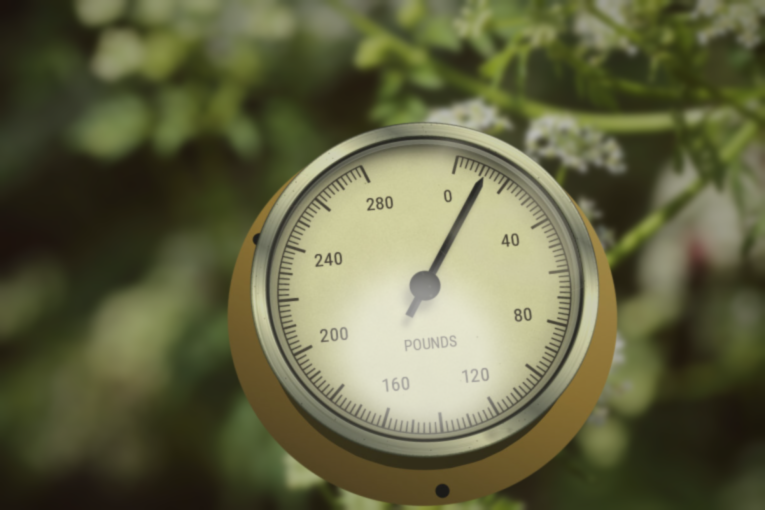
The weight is lb 12
